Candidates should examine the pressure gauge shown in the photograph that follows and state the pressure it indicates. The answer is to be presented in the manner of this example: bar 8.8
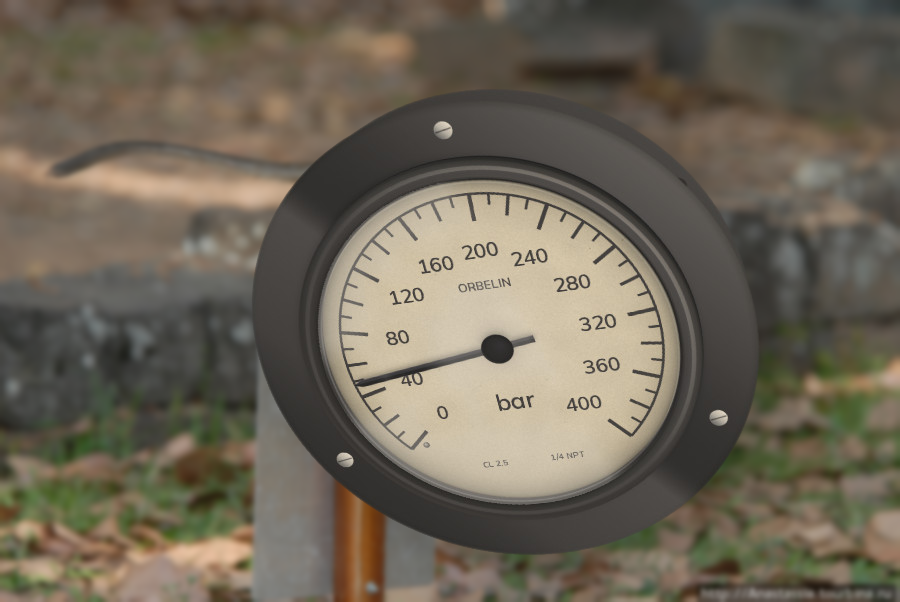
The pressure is bar 50
